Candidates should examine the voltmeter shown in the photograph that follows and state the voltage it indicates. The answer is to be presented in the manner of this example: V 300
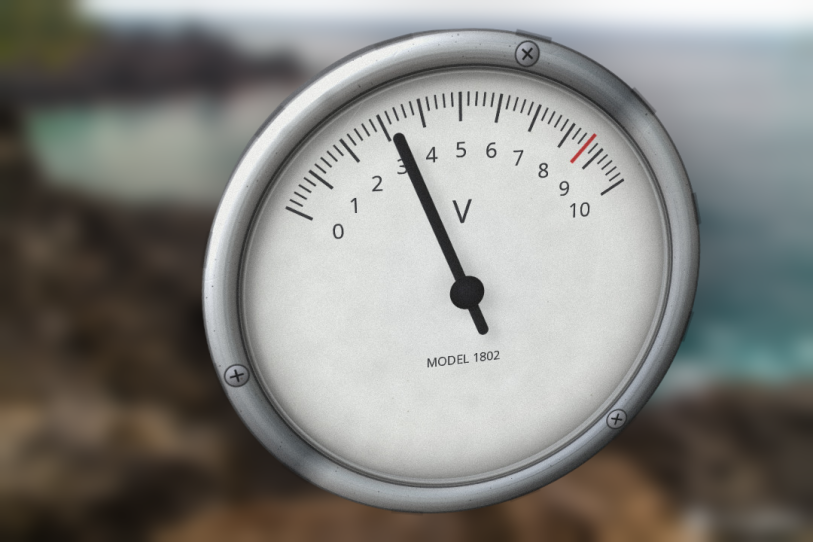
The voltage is V 3.2
